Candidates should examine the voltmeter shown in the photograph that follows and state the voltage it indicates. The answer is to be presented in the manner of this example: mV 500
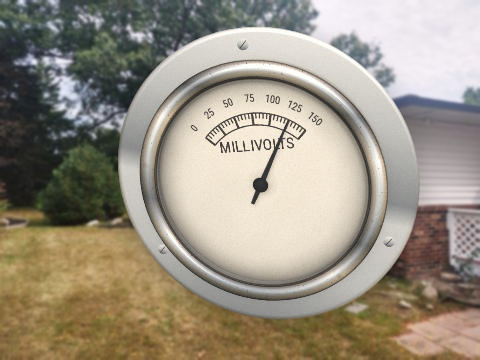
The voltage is mV 125
